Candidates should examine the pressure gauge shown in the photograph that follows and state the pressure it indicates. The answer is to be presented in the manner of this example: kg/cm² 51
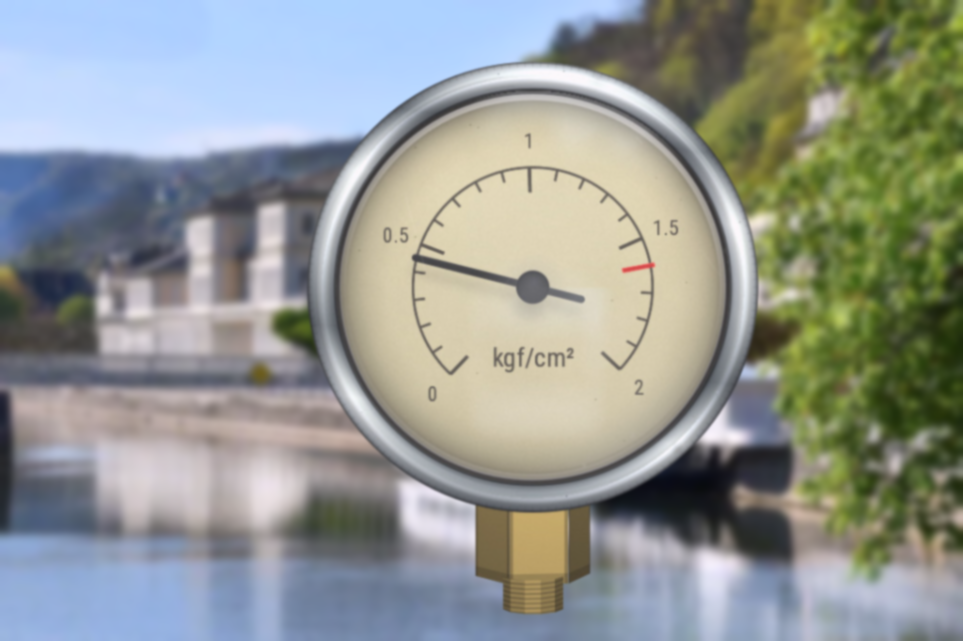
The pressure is kg/cm² 0.45
